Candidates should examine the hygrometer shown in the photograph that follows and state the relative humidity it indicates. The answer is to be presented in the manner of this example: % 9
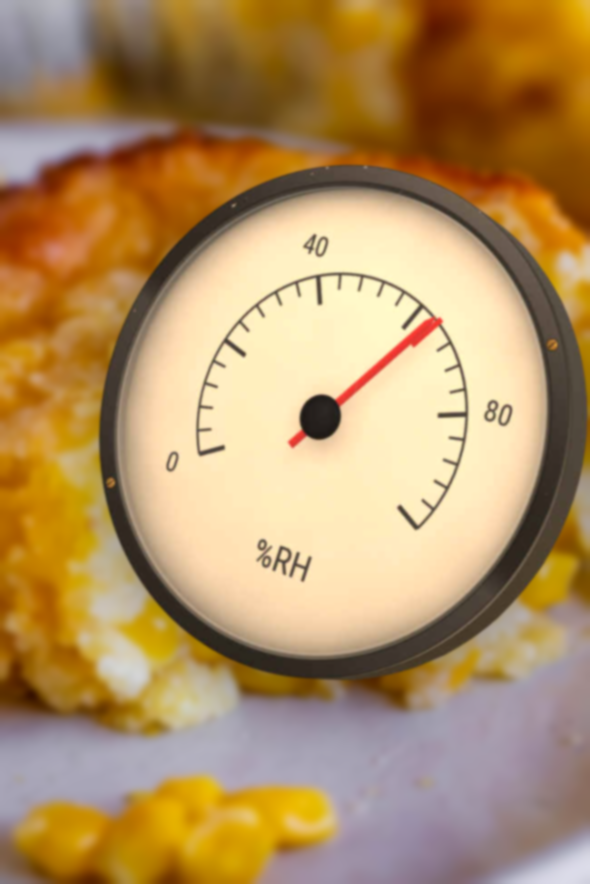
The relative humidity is % 64
